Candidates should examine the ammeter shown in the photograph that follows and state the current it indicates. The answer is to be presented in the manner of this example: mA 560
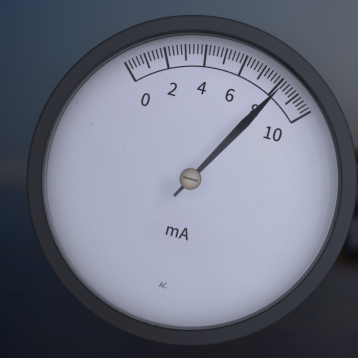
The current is mA 8.2
